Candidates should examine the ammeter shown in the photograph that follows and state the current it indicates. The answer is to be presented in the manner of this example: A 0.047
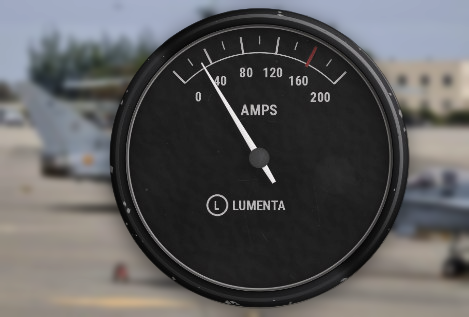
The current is A 30
